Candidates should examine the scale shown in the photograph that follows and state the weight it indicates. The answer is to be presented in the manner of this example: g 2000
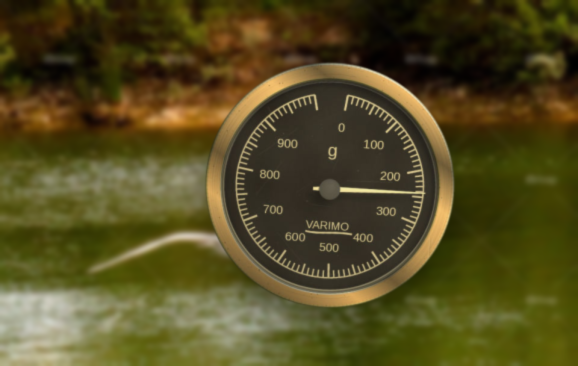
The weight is g 240
